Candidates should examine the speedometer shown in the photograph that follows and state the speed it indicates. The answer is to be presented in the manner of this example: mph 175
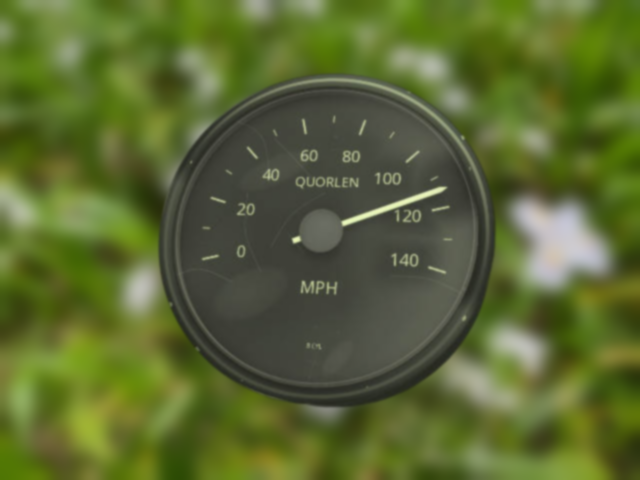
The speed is mph 115
